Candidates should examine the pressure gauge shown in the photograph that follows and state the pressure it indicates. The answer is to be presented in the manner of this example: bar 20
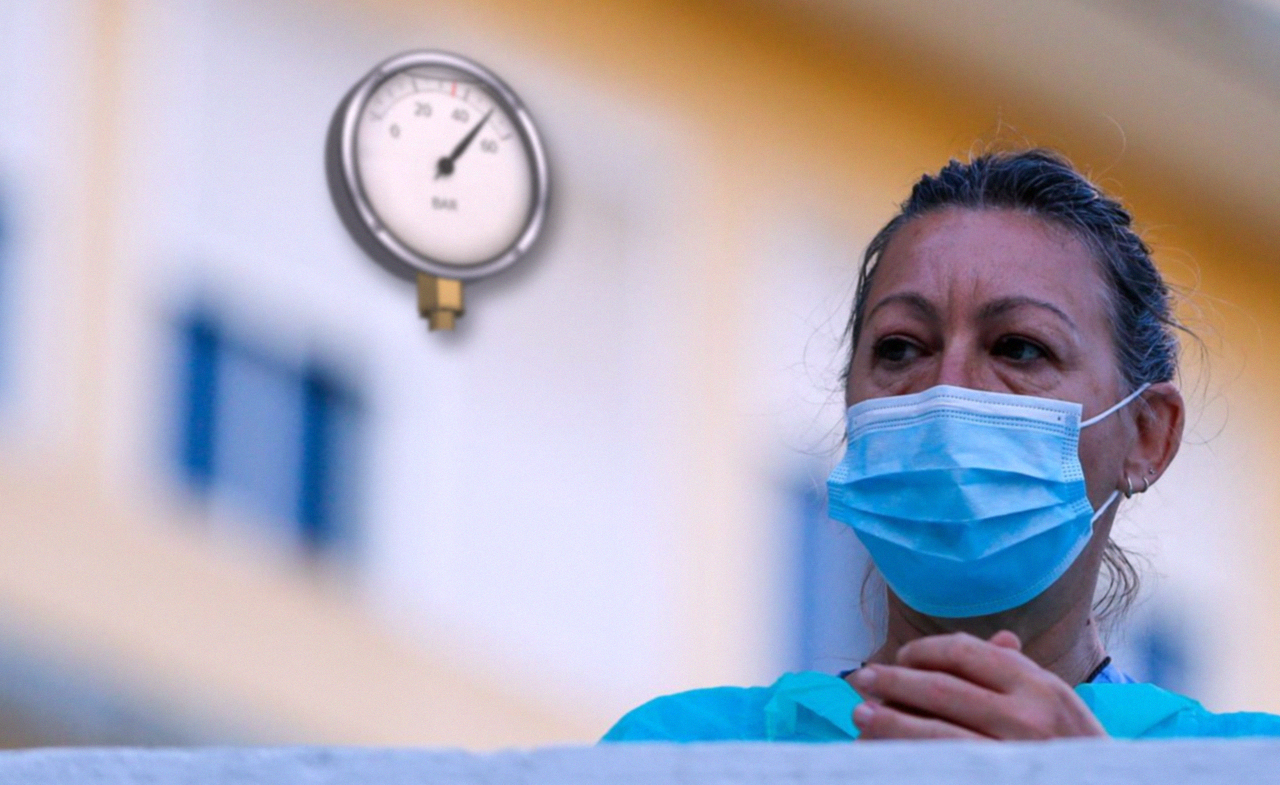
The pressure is bar 50
